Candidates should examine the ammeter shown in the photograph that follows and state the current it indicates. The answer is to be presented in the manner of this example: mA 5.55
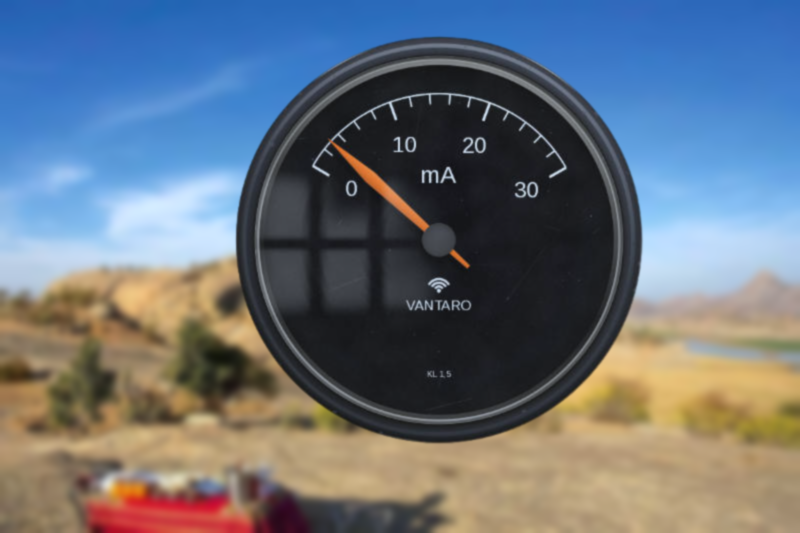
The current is mA 3
